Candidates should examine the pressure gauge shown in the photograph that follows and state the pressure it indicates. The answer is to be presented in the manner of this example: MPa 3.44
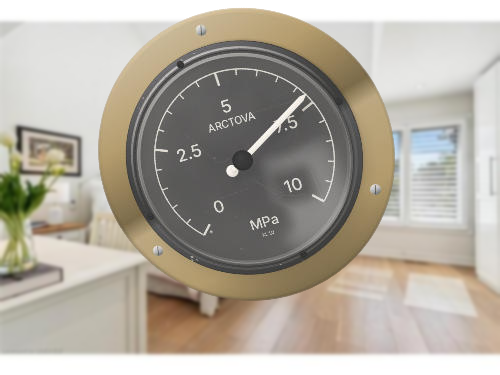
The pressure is MPa 7.25
